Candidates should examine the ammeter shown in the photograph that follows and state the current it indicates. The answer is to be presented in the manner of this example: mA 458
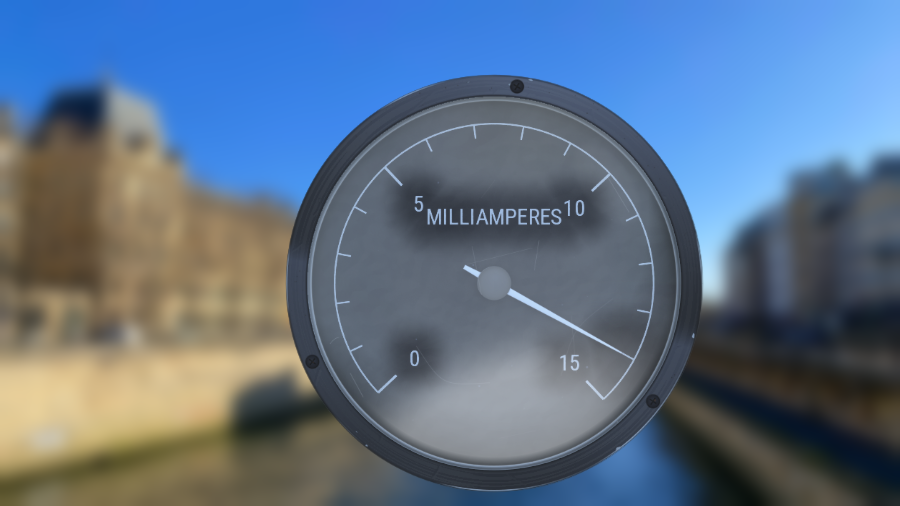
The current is mA 14
